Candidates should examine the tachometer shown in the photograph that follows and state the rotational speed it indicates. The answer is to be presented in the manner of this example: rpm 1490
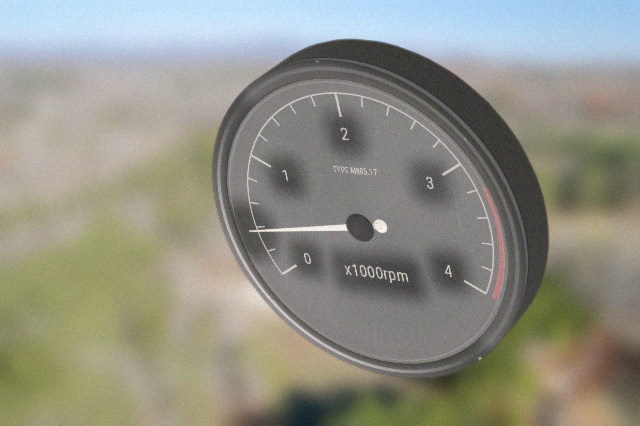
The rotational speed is rpm 400
